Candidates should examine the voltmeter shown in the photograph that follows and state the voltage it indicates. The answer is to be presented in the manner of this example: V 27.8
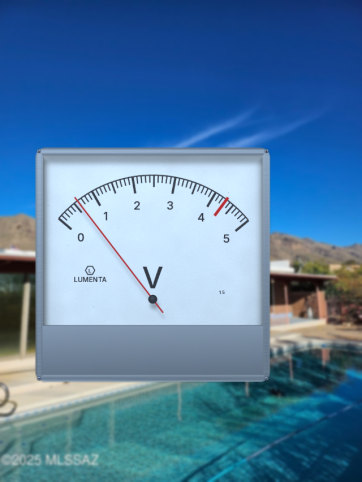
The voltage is V 0.6
